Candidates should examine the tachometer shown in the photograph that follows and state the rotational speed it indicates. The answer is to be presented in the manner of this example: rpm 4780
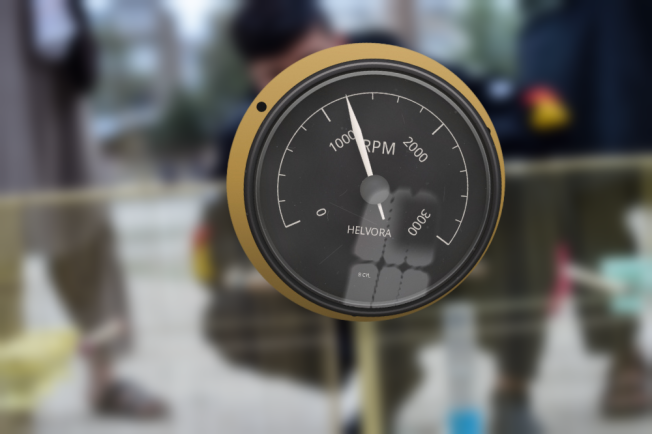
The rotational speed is rpm 1200
